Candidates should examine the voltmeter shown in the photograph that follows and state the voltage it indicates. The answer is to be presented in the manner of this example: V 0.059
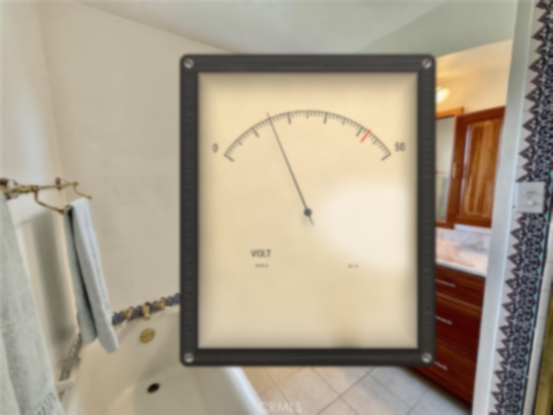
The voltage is V 15
